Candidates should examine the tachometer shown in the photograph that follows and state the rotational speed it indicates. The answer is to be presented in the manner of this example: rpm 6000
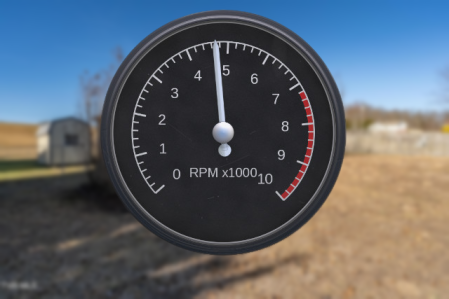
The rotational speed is rpm 4700
